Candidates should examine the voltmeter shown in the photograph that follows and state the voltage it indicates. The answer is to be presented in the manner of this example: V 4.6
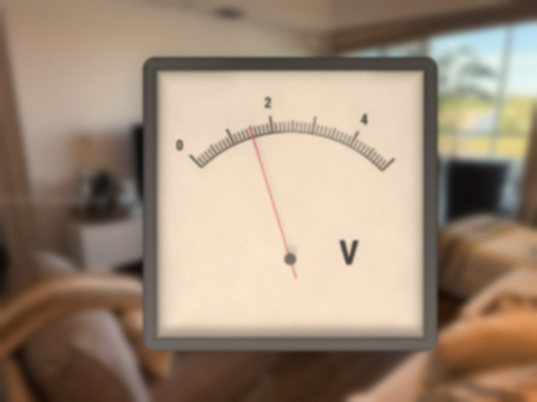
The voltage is V 1.5
